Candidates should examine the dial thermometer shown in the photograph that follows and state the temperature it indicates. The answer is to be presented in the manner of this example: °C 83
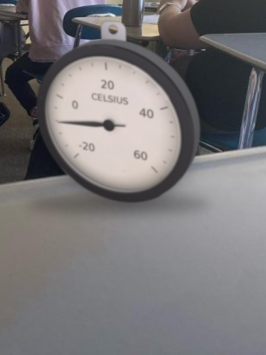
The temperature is °C -8
